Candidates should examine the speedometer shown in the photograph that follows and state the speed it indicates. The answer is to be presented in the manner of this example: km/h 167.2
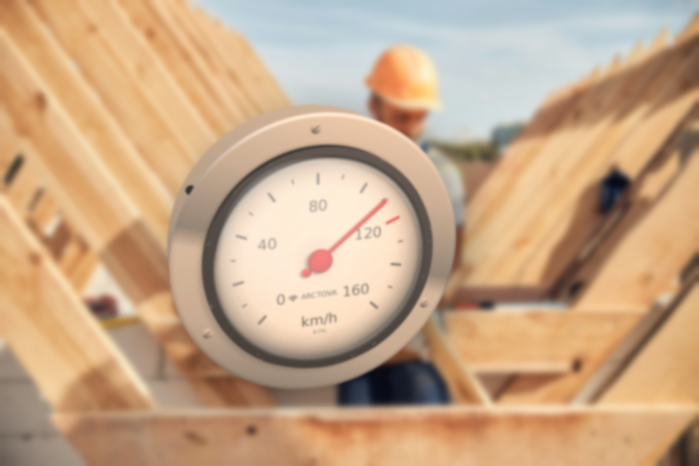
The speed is km/h 110
